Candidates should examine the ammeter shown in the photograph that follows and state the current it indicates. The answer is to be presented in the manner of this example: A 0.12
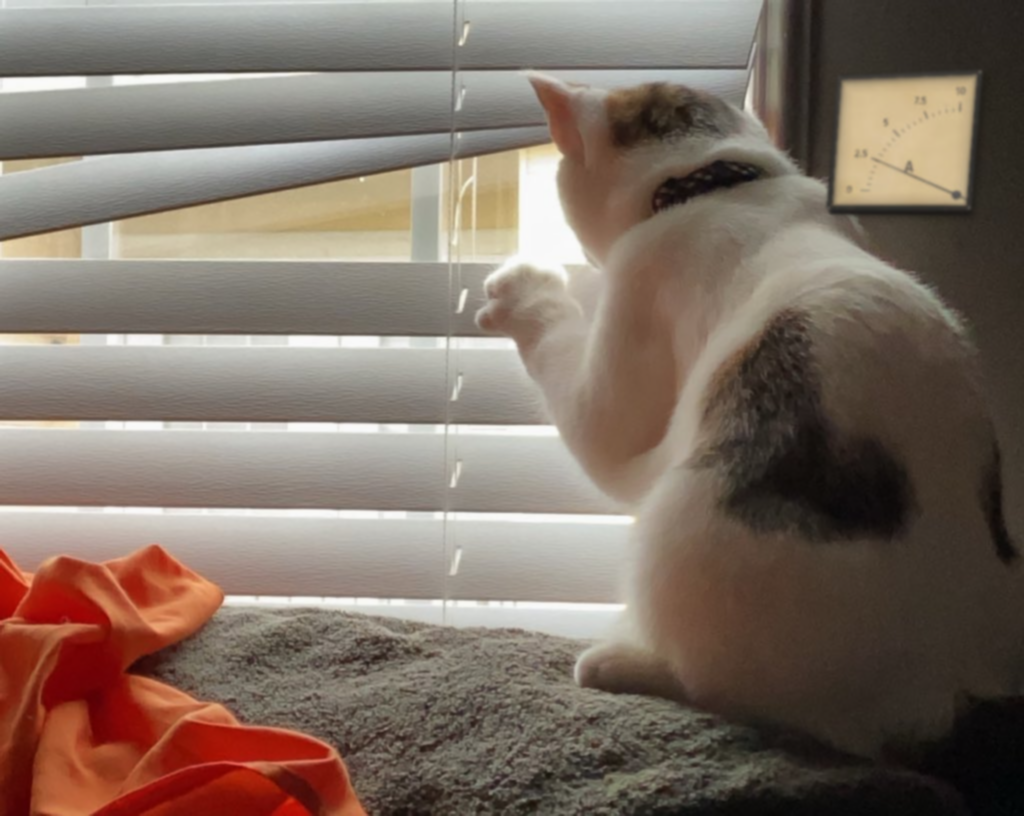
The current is A 2.5
